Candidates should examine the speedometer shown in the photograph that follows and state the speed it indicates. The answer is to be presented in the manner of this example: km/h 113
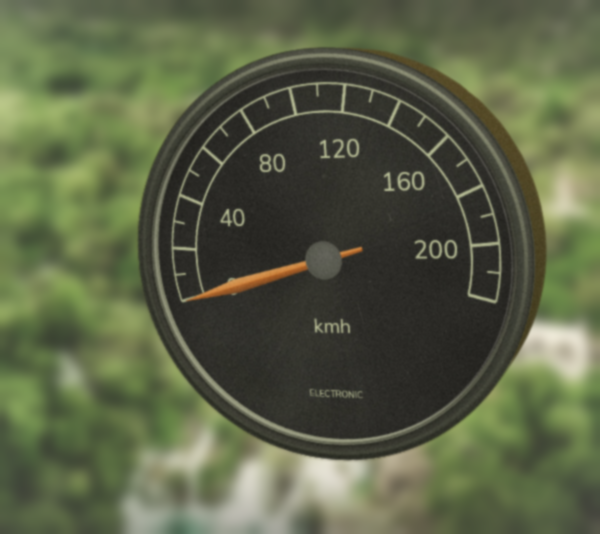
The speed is km/h 0
